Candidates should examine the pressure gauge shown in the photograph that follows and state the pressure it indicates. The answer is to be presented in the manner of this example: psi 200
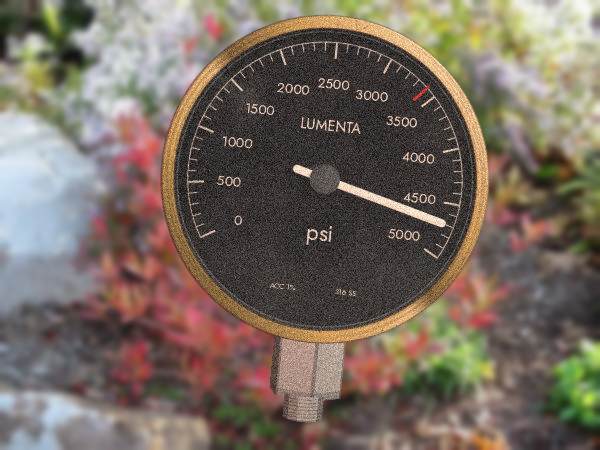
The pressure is psi 4700
